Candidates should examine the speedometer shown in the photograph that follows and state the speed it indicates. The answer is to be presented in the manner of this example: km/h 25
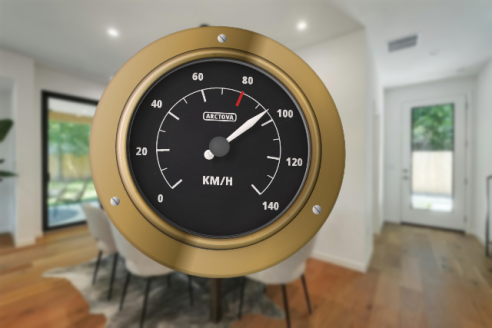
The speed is km/h 95
